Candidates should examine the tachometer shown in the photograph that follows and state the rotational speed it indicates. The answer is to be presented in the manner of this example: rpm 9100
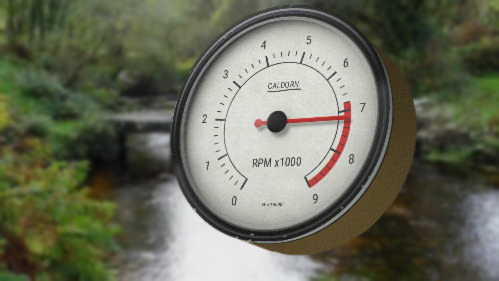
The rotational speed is rpm 7200
